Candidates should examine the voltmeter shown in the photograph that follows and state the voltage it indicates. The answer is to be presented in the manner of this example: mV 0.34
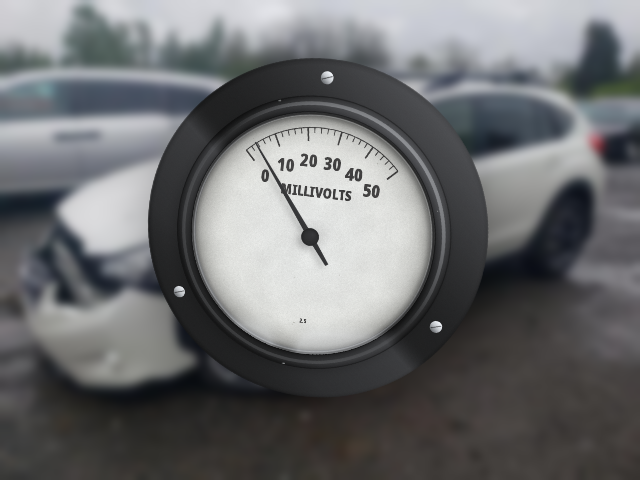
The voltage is mV 4
